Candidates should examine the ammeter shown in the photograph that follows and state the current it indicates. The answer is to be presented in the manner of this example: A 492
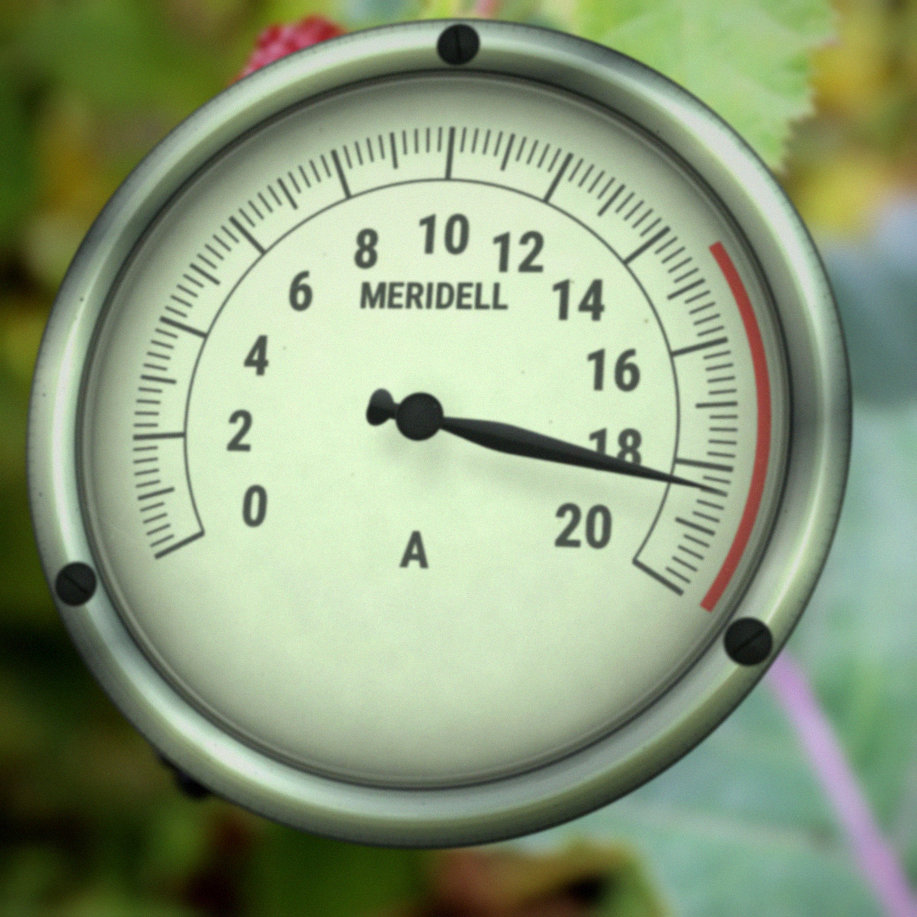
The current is A 18.4
